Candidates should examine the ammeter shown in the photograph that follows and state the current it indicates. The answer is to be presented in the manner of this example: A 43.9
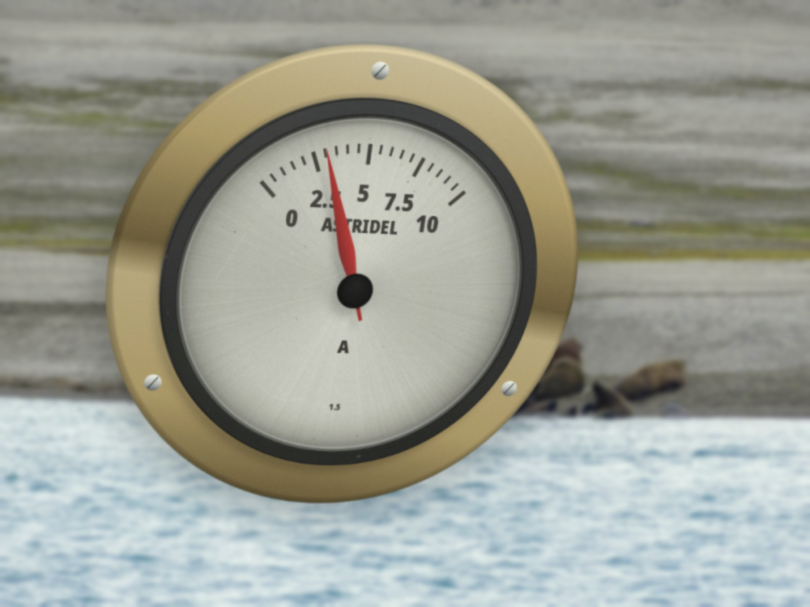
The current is A 3
